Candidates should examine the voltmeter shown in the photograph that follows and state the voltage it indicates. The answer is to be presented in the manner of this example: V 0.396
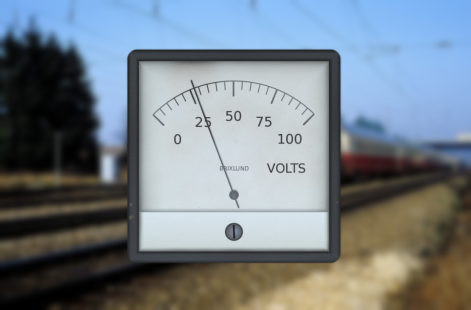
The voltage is V 27.5
